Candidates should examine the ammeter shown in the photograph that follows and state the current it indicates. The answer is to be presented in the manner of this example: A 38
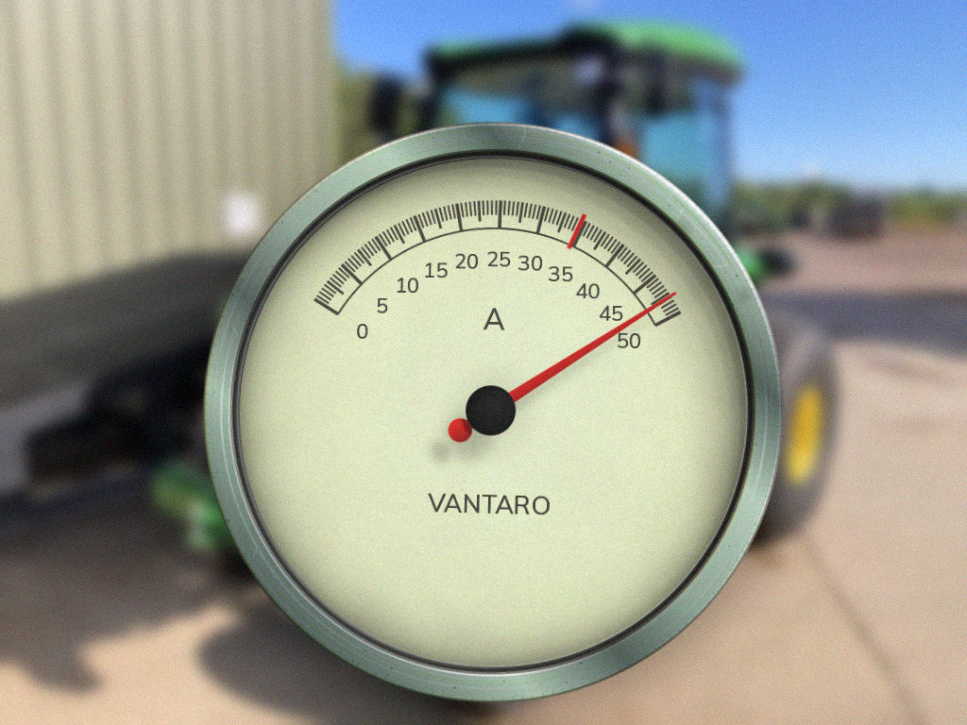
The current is A 48
